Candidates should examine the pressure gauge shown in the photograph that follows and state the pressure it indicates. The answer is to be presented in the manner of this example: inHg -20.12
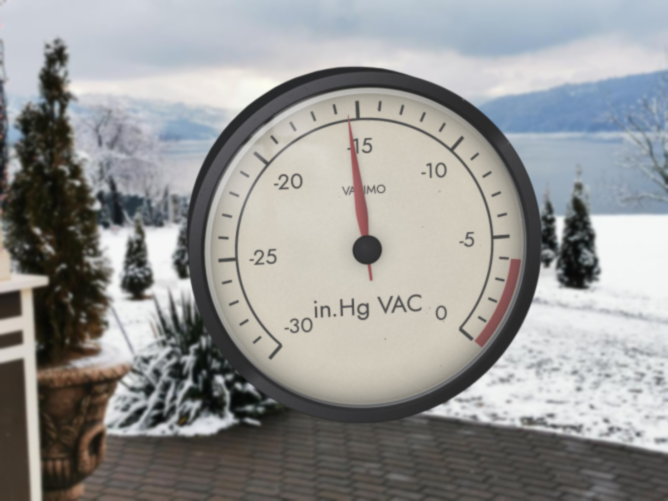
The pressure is inHg -15.5
